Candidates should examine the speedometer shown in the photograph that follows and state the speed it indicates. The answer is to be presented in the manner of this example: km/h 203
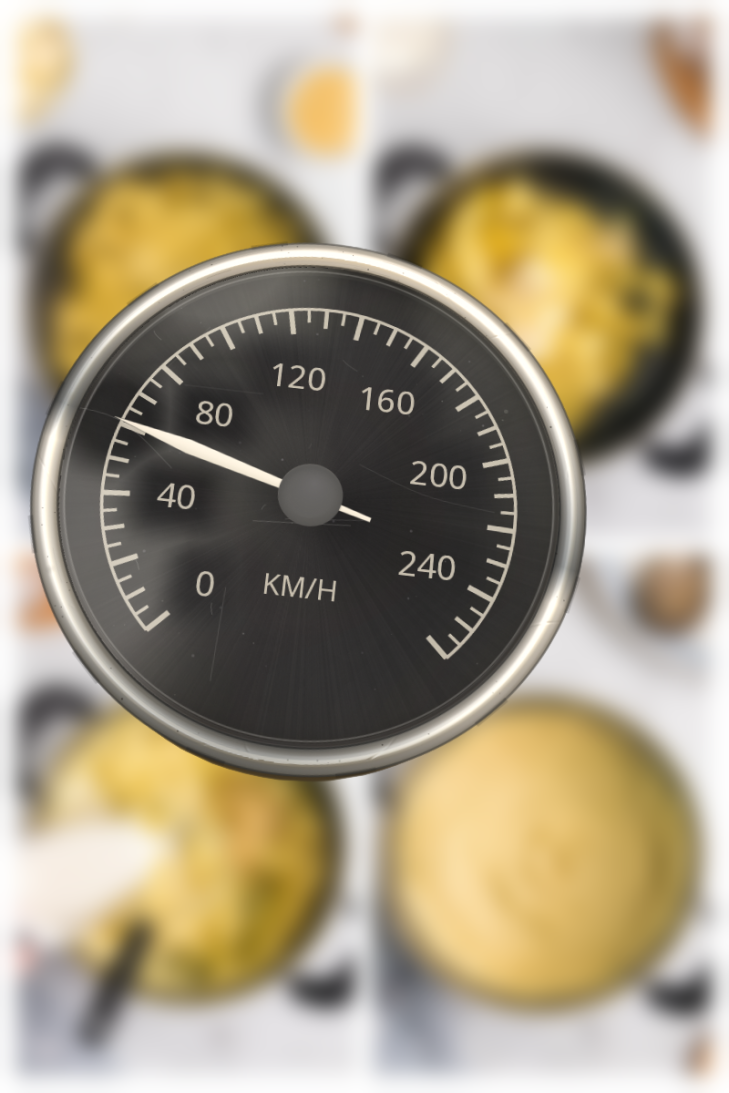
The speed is km/h 60
